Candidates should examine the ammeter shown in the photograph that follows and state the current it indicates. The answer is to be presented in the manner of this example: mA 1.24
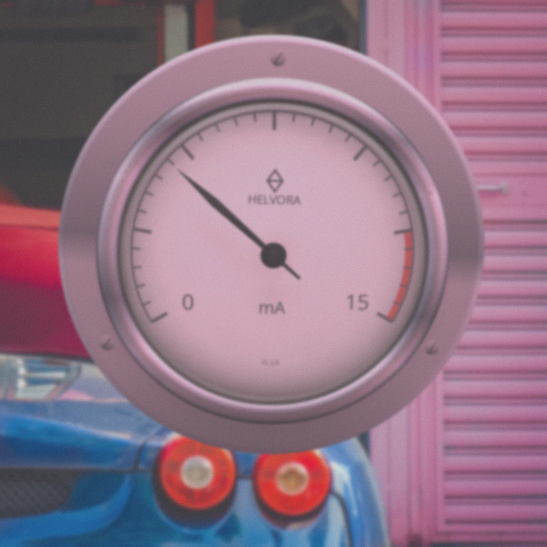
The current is mA 4.5
